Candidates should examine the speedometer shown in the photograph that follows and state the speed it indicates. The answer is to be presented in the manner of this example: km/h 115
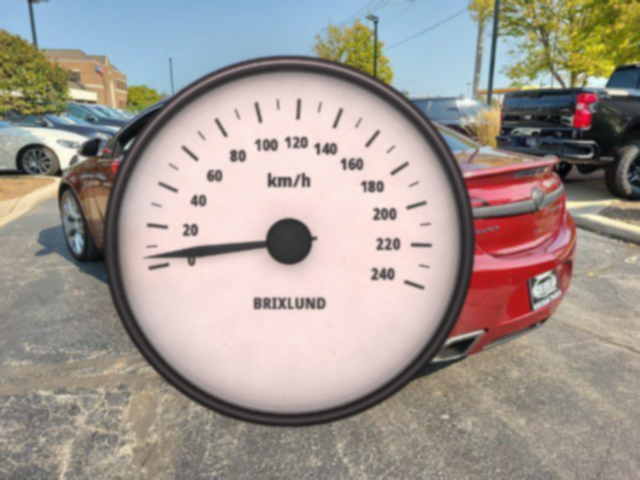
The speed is km/h 5
